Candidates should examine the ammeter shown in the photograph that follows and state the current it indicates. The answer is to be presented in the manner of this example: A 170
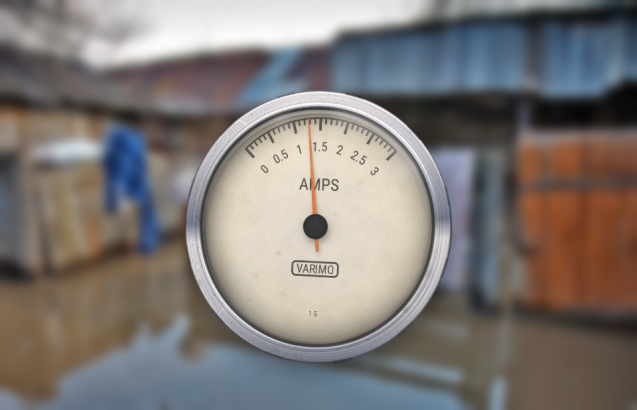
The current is A 1.3
